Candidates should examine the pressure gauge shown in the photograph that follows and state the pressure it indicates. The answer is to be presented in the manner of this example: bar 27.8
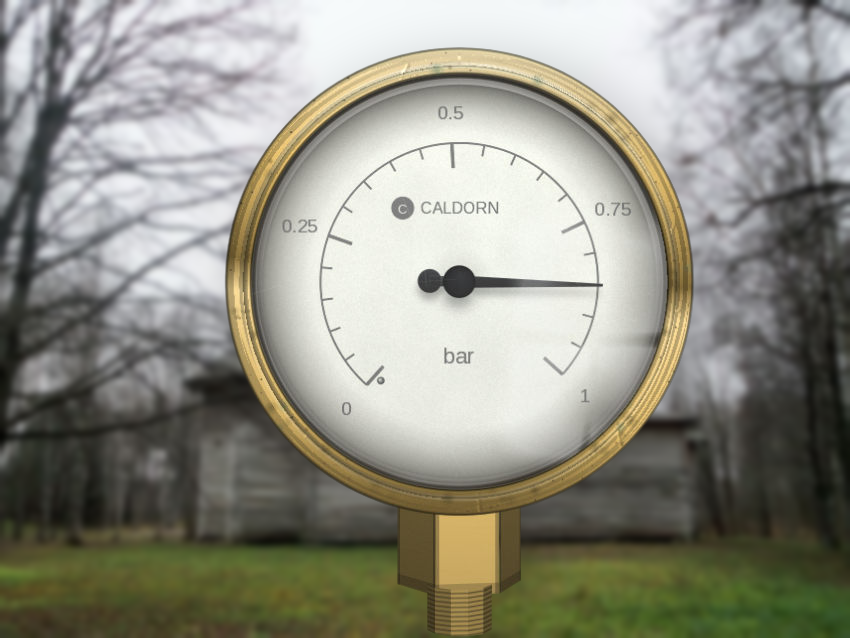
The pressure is bar 0.85
